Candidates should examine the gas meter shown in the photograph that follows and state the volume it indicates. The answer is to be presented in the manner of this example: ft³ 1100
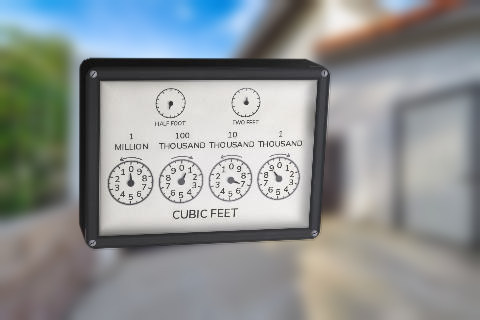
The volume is ft³ 6900
